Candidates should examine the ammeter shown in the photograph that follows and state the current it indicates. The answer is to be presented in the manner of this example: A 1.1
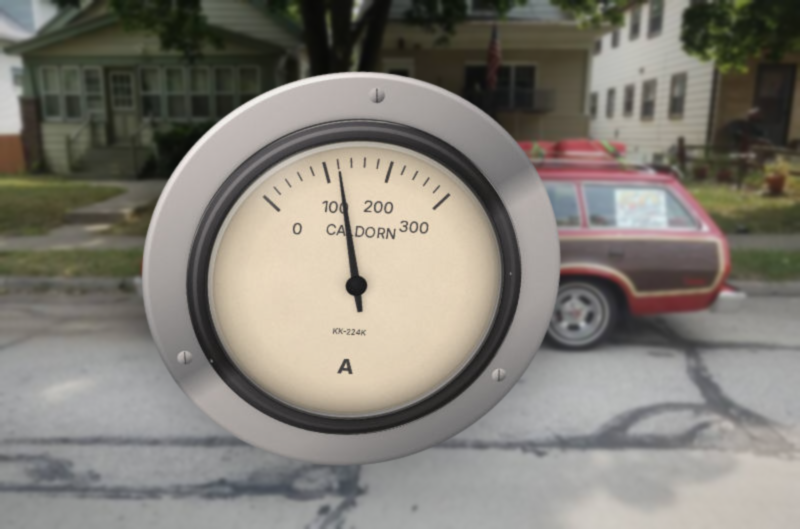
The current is A 120
